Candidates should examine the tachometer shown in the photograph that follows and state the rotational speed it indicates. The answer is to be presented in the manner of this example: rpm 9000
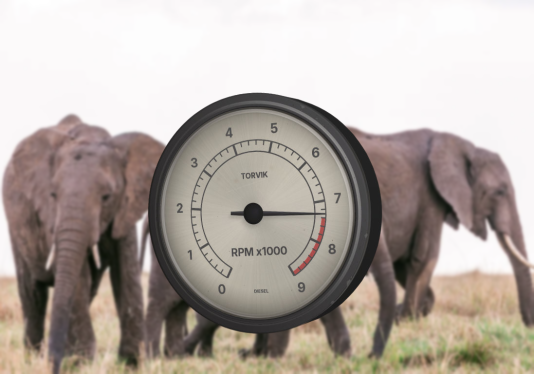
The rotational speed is rpm 7300
